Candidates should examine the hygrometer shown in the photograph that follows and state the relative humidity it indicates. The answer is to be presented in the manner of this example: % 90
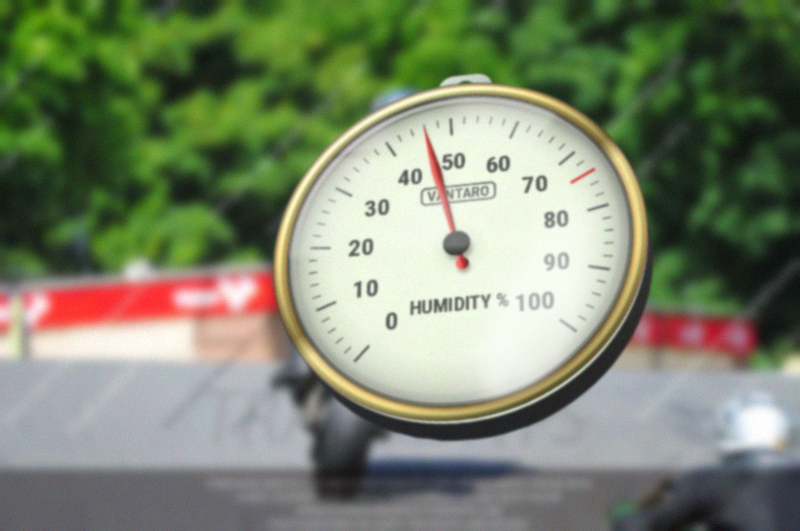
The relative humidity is % 46
